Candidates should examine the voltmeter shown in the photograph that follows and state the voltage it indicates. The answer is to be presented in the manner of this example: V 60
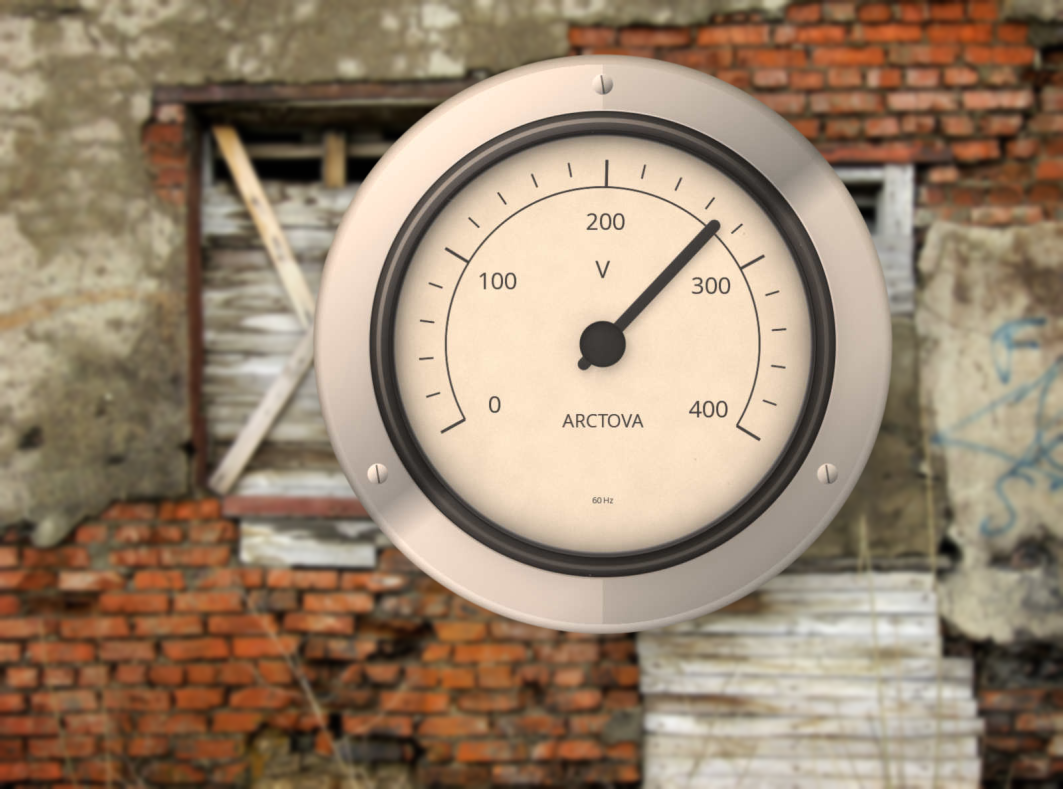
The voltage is V 270
